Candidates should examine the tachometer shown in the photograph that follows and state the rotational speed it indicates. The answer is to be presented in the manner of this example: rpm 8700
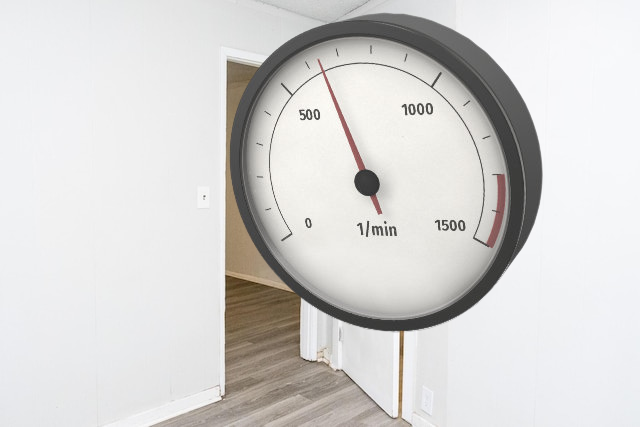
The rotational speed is rpm 650
